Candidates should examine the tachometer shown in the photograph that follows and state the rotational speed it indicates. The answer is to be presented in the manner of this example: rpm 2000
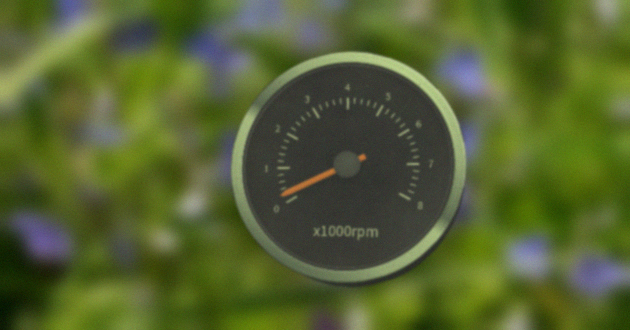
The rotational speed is rpm 200
